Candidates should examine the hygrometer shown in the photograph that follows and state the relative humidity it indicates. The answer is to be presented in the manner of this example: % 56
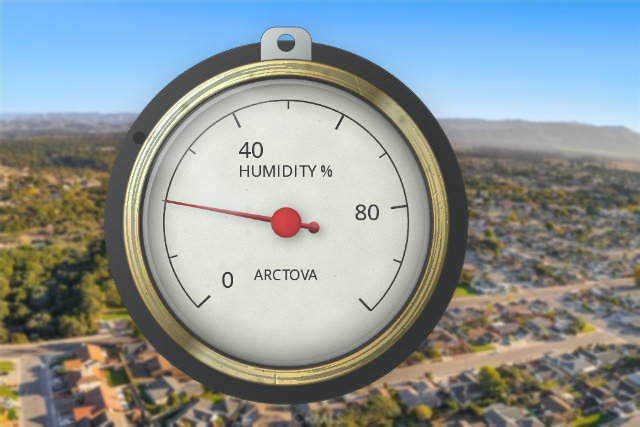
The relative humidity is % 20
